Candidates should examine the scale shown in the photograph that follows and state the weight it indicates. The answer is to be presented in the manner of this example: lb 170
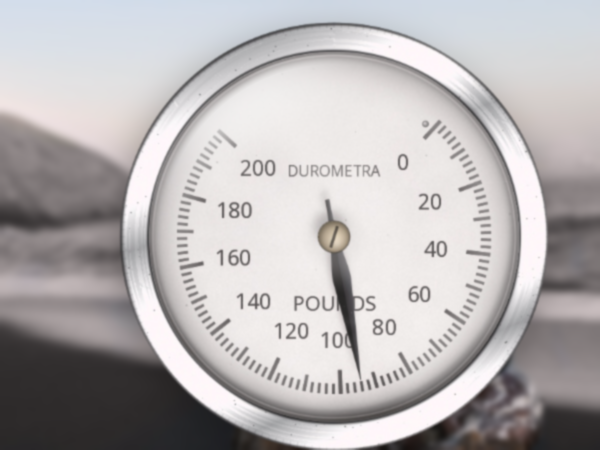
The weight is lb 94
